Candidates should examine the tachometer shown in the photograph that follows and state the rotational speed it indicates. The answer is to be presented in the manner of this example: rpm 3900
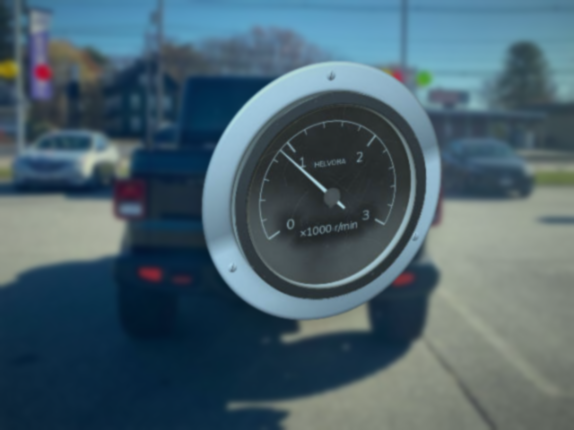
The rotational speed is rpm 900
